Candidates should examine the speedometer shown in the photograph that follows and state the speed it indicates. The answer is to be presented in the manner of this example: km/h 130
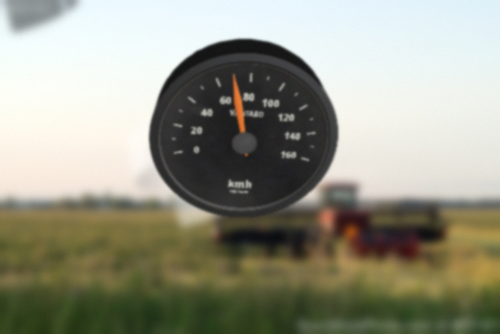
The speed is km/h 70
